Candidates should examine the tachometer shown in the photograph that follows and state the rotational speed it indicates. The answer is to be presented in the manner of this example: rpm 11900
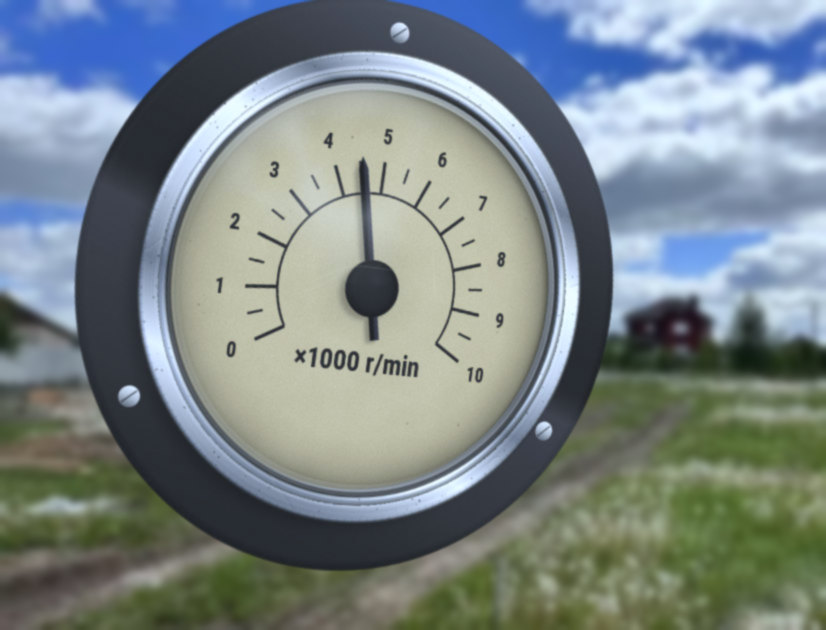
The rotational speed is rpm 4500
